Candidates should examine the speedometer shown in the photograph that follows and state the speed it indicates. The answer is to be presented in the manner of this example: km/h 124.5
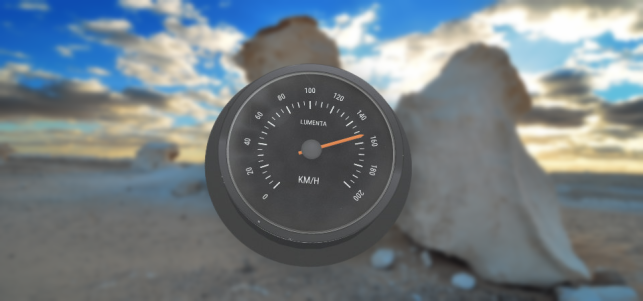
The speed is km/h 155
